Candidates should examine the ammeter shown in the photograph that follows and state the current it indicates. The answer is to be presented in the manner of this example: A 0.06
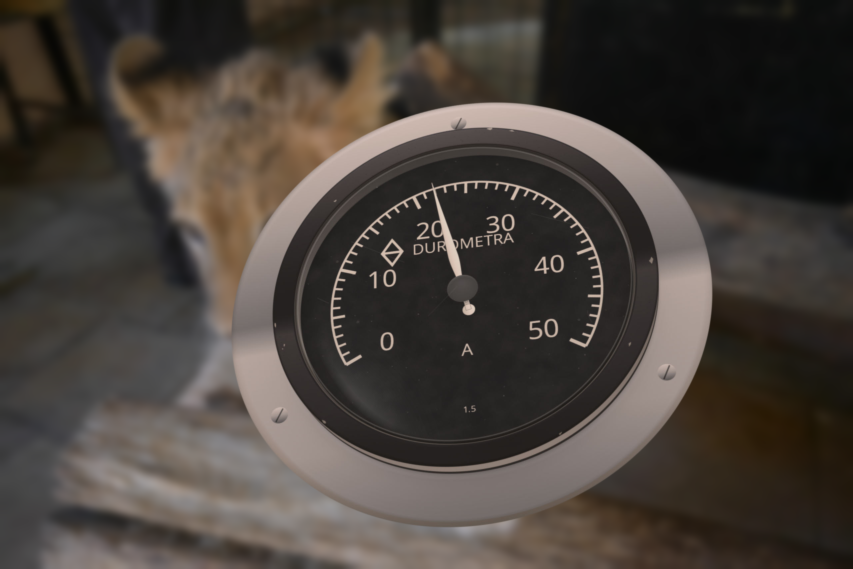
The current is A 22
